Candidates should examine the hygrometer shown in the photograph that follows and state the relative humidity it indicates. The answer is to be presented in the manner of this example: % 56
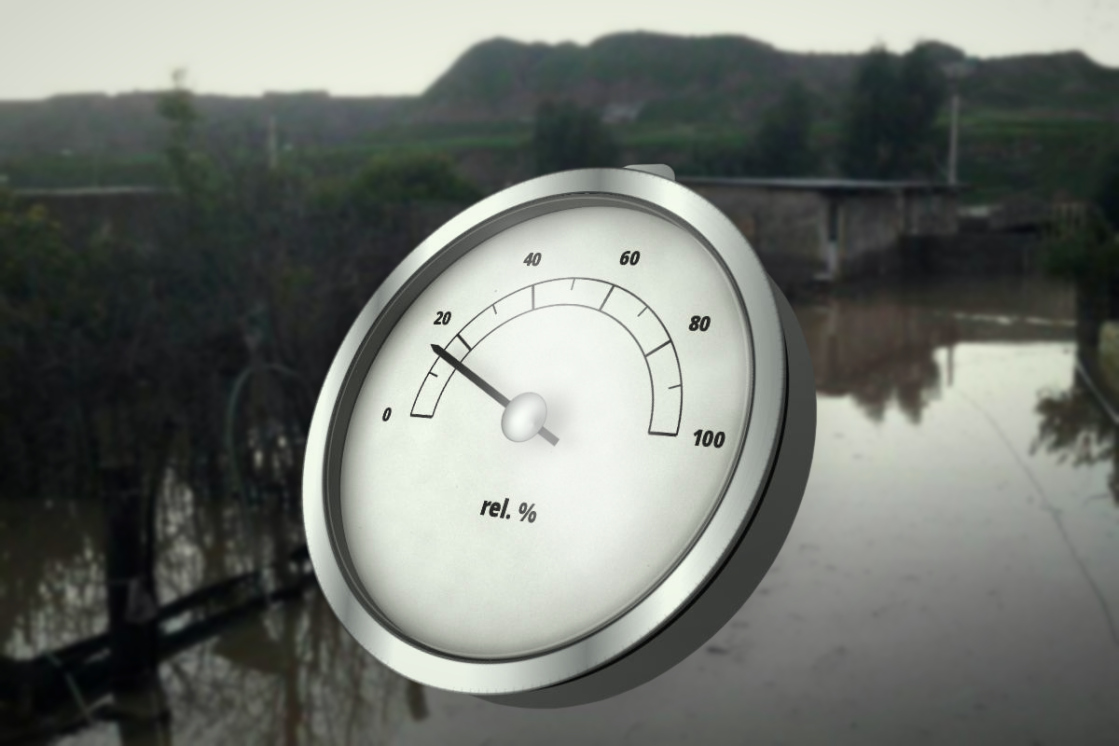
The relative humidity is % 15
